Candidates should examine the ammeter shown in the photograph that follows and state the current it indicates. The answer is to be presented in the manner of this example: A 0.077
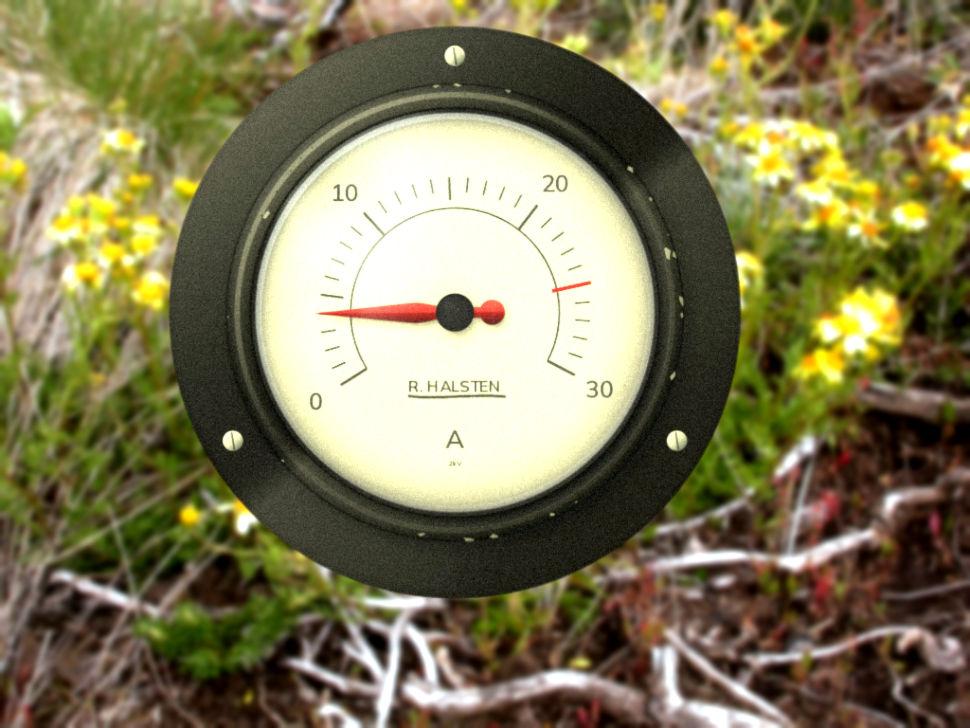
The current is A 4
